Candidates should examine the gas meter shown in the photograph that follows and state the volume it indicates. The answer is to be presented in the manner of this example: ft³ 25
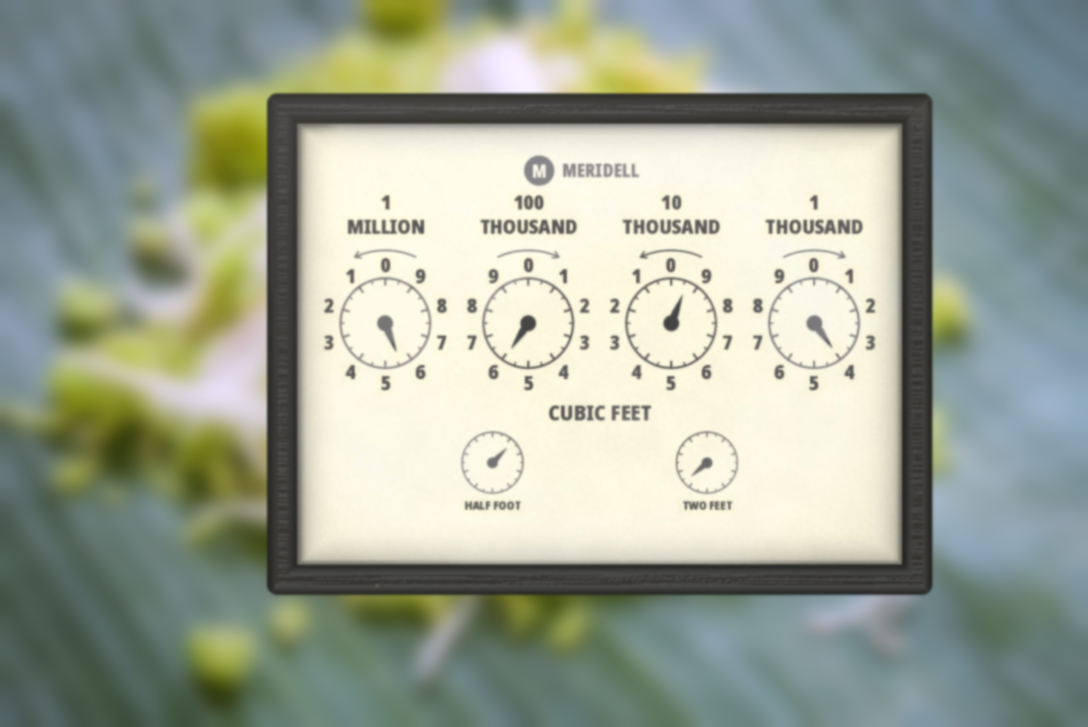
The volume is ft³ 559400
